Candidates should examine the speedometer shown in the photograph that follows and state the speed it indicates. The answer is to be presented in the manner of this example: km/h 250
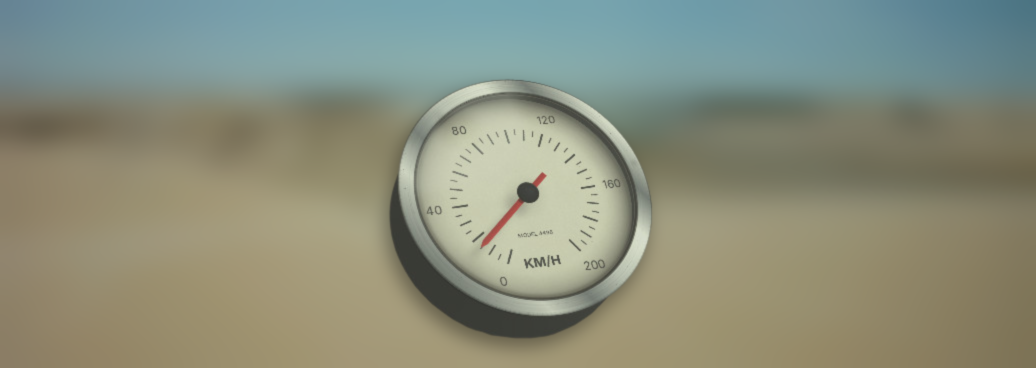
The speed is km/h 15
